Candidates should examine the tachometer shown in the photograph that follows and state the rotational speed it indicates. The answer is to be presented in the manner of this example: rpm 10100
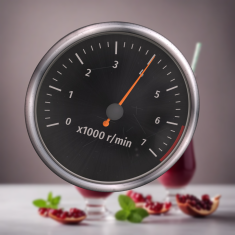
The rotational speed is rpm 4000
